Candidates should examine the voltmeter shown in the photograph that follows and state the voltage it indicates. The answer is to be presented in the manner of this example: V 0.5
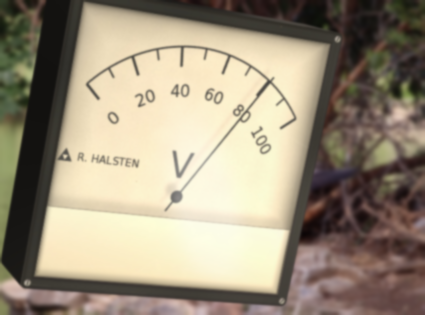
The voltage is V 80
